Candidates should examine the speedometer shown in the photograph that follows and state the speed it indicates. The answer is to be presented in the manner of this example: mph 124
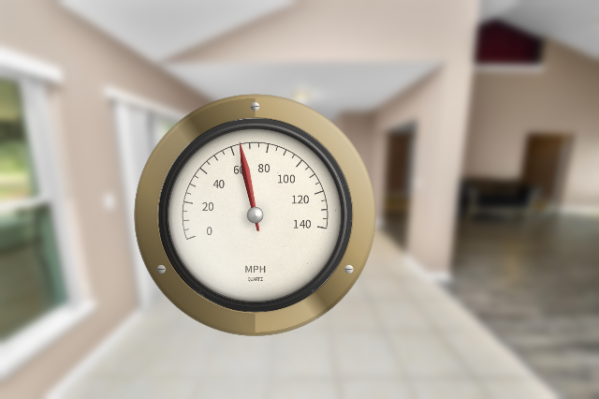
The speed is mph 65
